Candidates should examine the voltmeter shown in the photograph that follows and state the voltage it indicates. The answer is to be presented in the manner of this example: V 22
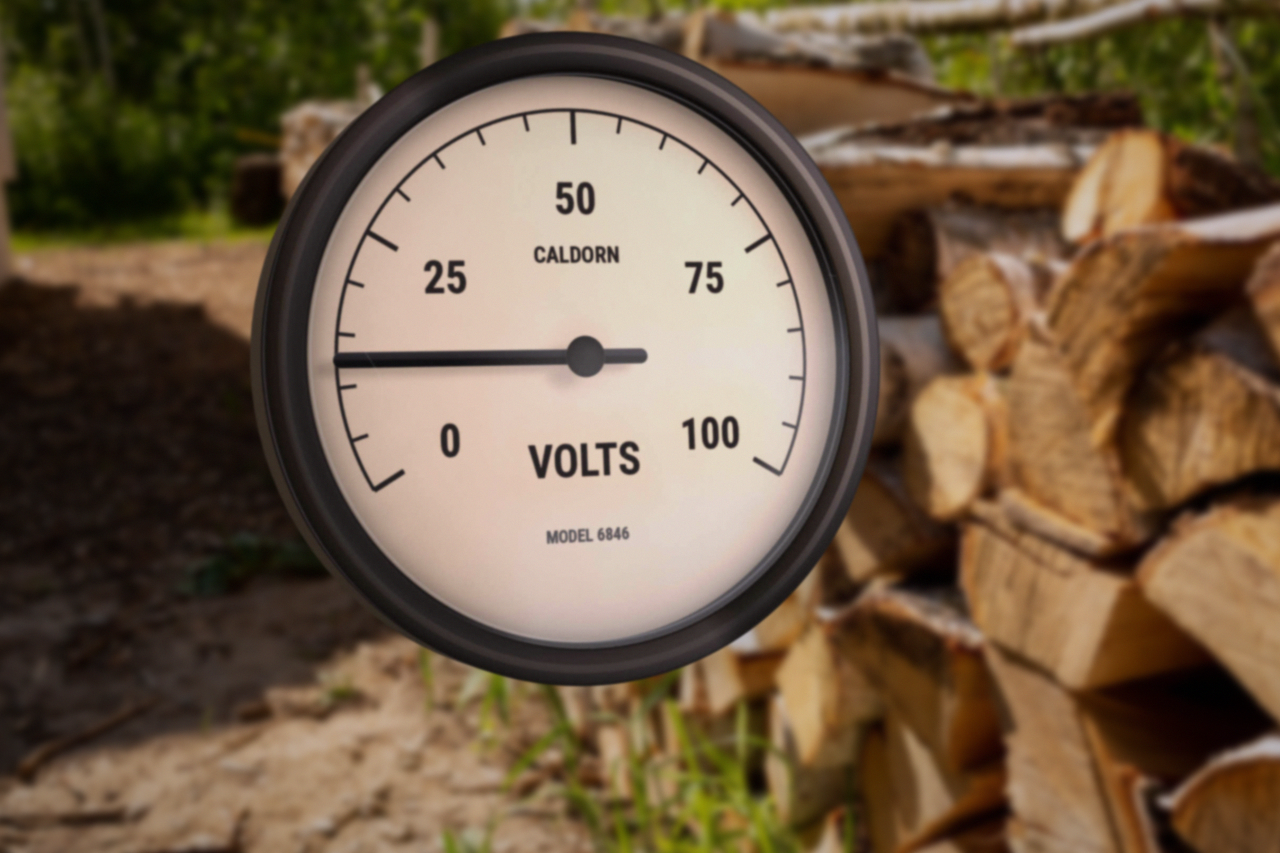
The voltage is V 12.5
